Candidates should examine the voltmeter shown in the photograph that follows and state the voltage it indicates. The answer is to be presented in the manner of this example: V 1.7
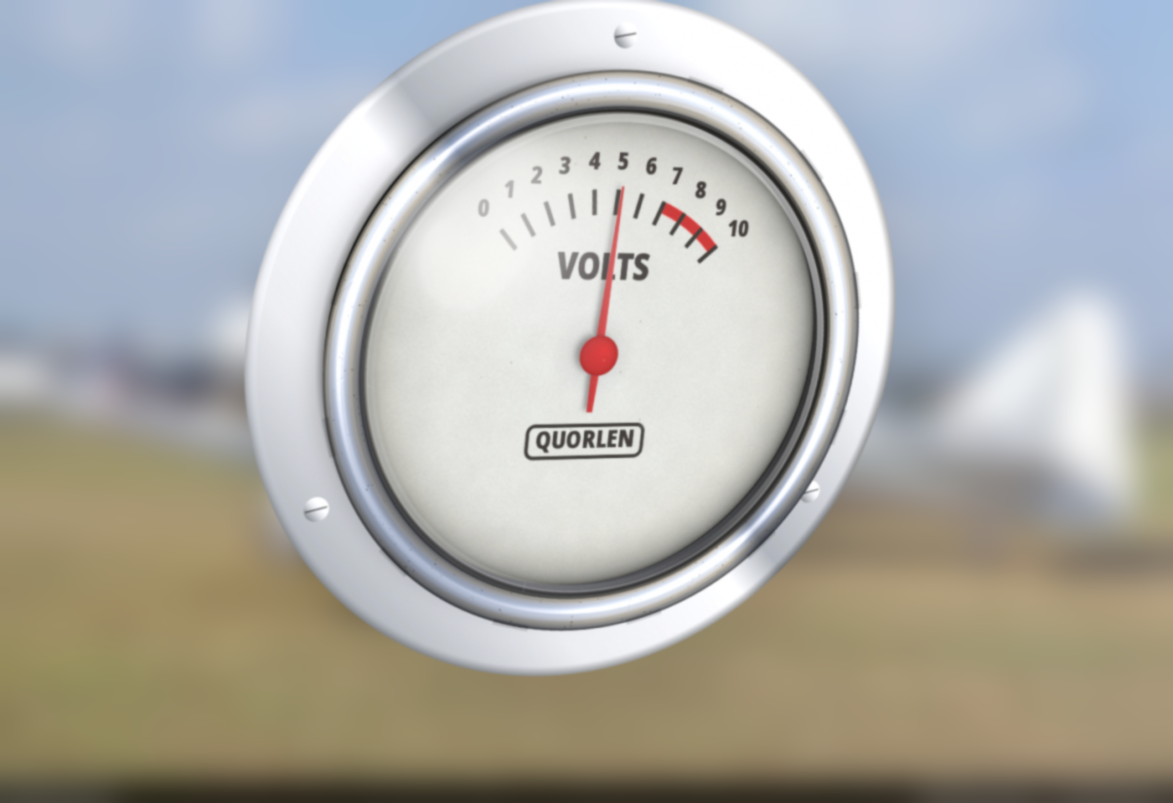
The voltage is V 5
